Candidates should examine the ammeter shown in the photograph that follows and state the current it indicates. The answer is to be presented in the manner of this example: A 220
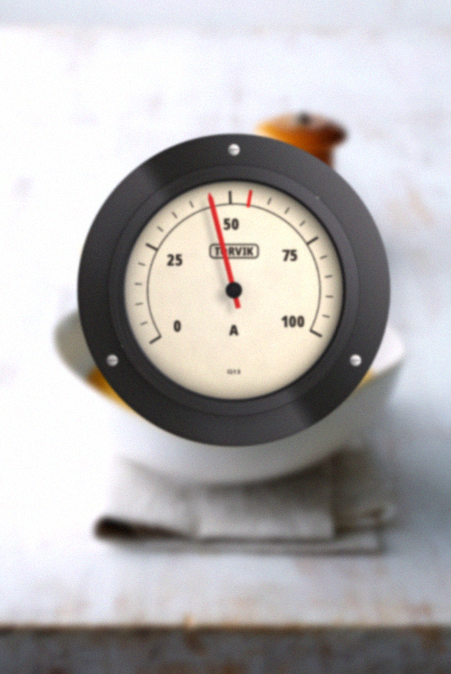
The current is A 45
